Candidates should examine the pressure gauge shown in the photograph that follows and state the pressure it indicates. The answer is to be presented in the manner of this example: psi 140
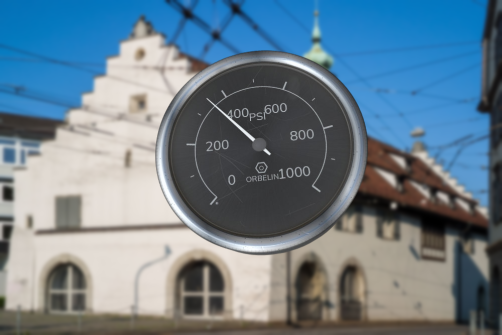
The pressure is psi 350
